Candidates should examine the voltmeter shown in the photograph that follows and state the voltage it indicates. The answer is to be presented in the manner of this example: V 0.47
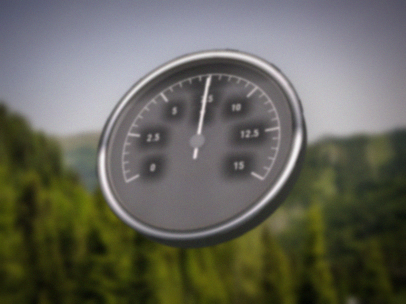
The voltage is V 7.5
